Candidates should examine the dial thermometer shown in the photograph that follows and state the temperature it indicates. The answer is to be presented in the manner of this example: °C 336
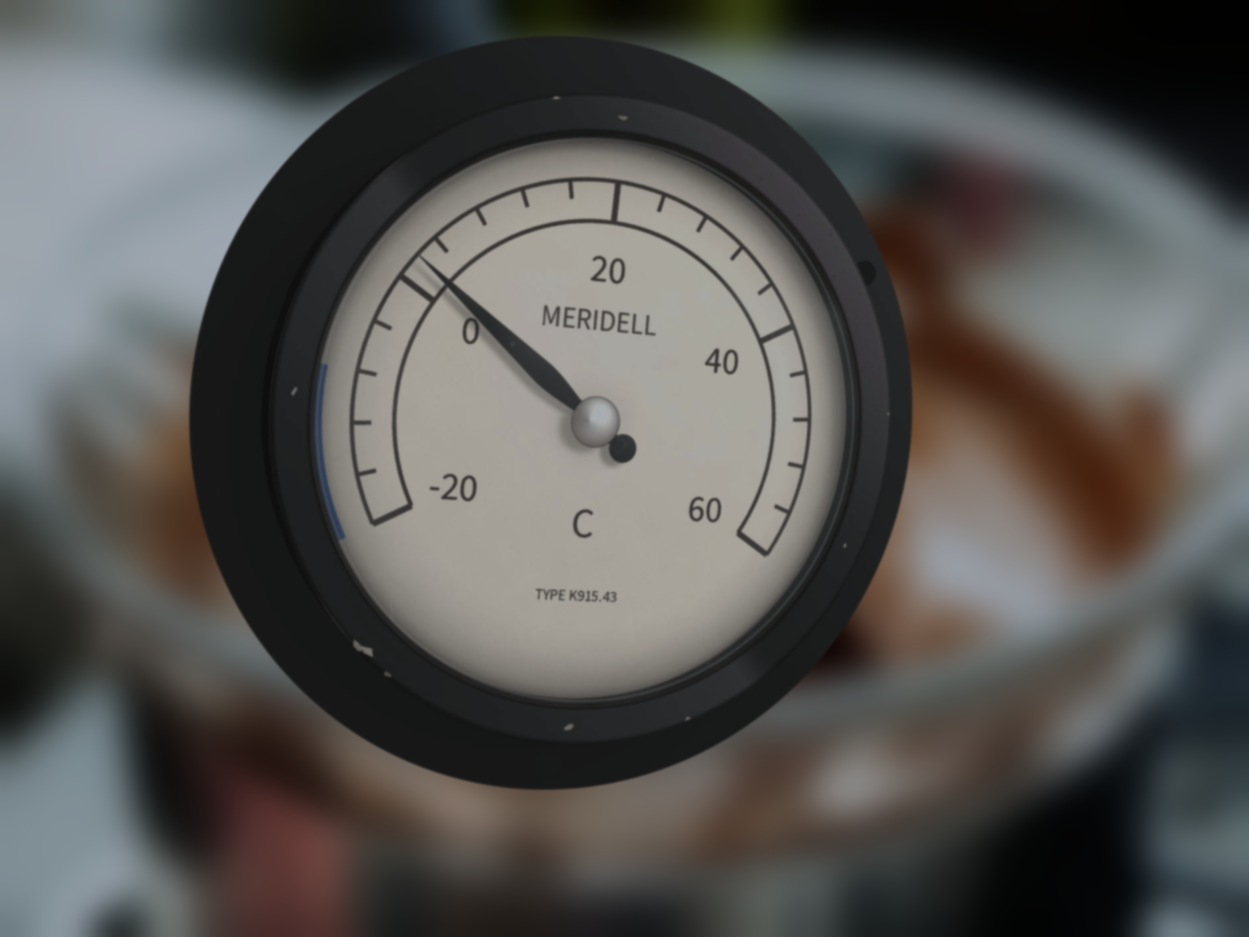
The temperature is °C 2
